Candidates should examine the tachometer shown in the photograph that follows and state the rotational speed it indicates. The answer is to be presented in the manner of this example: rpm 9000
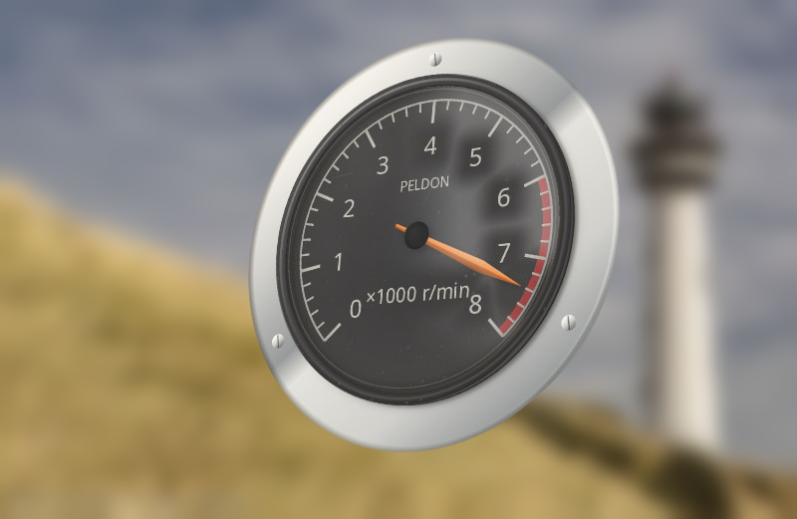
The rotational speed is rpm 7400
